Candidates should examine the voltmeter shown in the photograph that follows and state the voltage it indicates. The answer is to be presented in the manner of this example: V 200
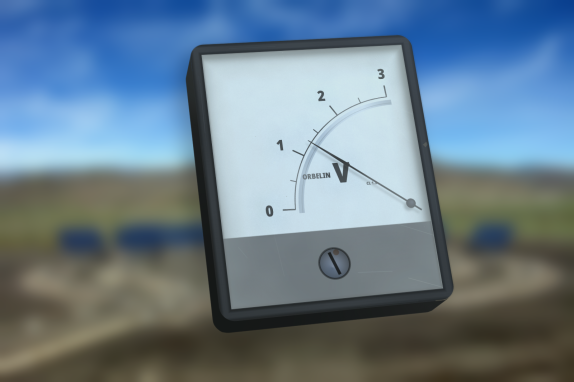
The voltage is V 1.25
